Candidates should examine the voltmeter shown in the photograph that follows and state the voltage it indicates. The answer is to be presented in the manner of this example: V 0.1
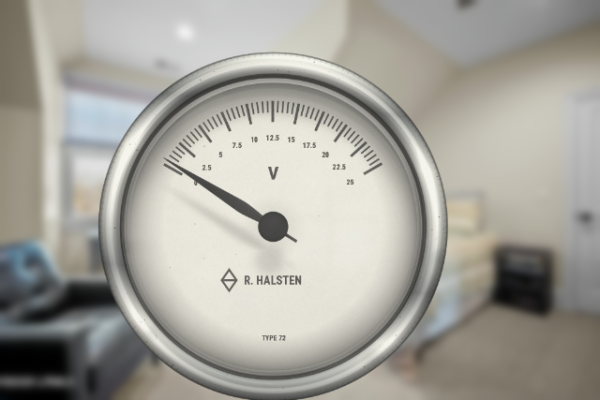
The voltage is V 0.5
